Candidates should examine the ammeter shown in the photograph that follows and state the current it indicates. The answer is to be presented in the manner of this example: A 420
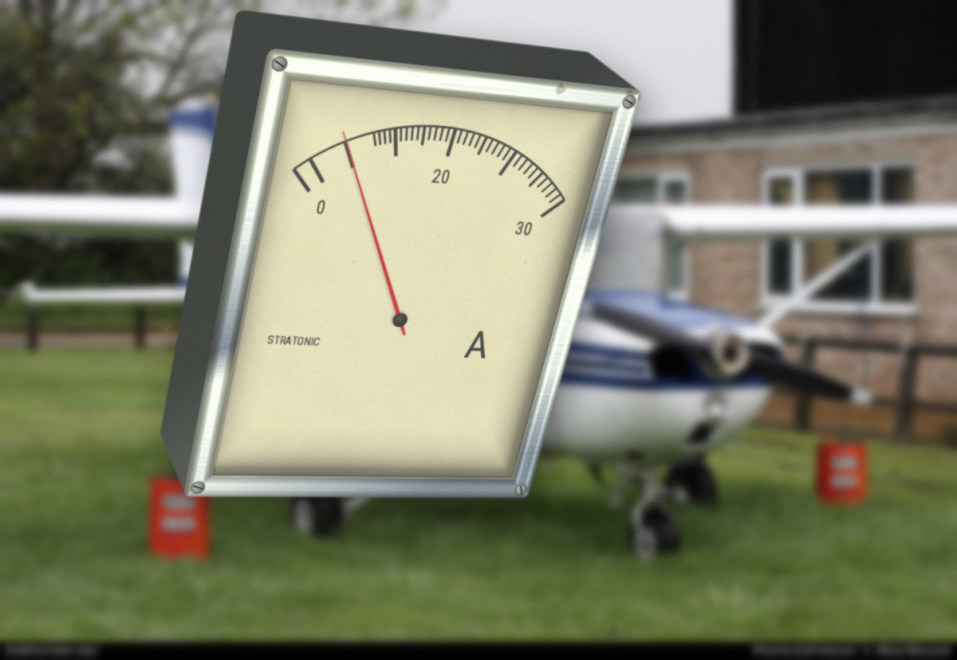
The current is A 10
